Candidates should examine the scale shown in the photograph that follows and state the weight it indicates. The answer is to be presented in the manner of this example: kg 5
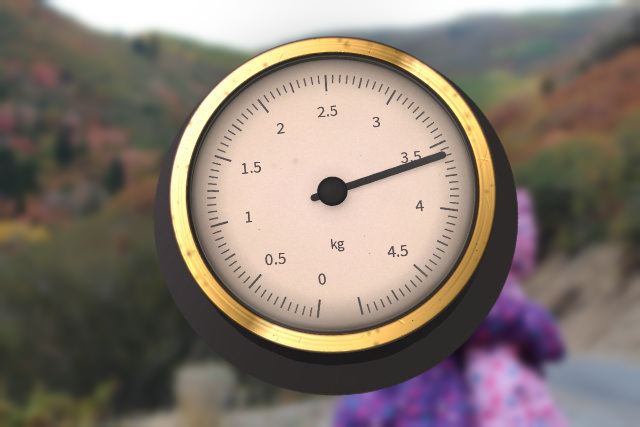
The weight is kg 3.6
